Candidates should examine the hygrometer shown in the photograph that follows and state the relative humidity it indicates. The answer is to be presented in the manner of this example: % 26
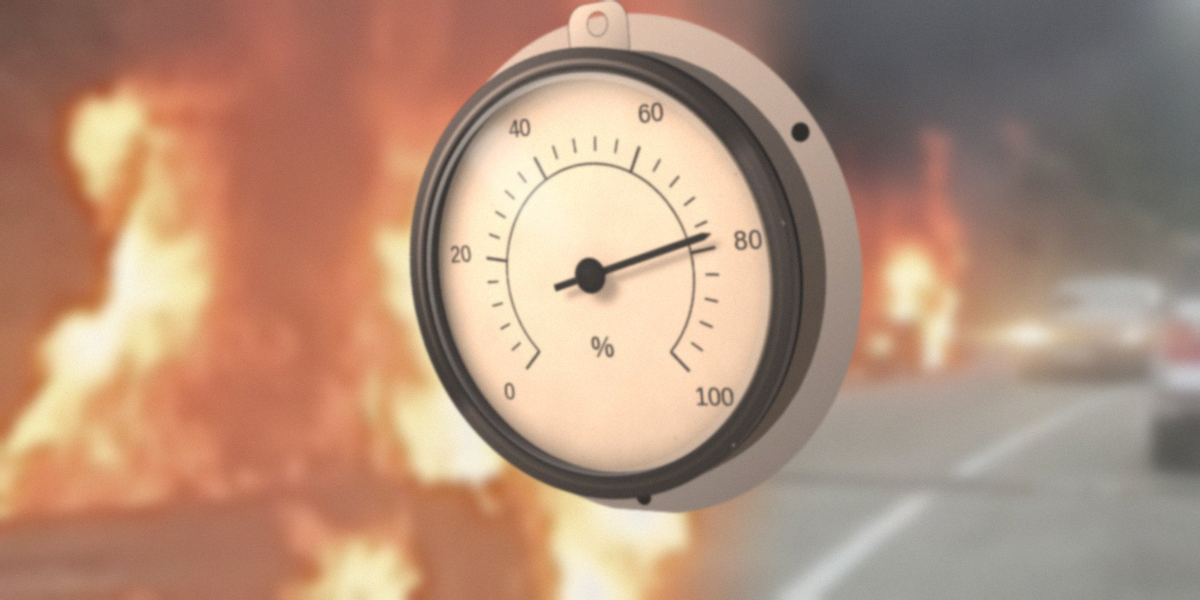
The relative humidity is % 78
